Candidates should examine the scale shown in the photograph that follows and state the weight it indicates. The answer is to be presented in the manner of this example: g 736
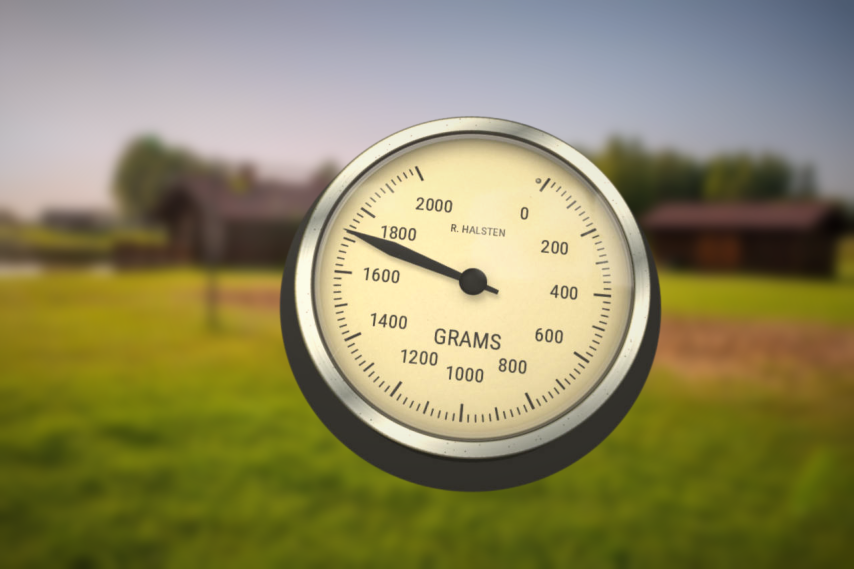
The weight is g 1720
